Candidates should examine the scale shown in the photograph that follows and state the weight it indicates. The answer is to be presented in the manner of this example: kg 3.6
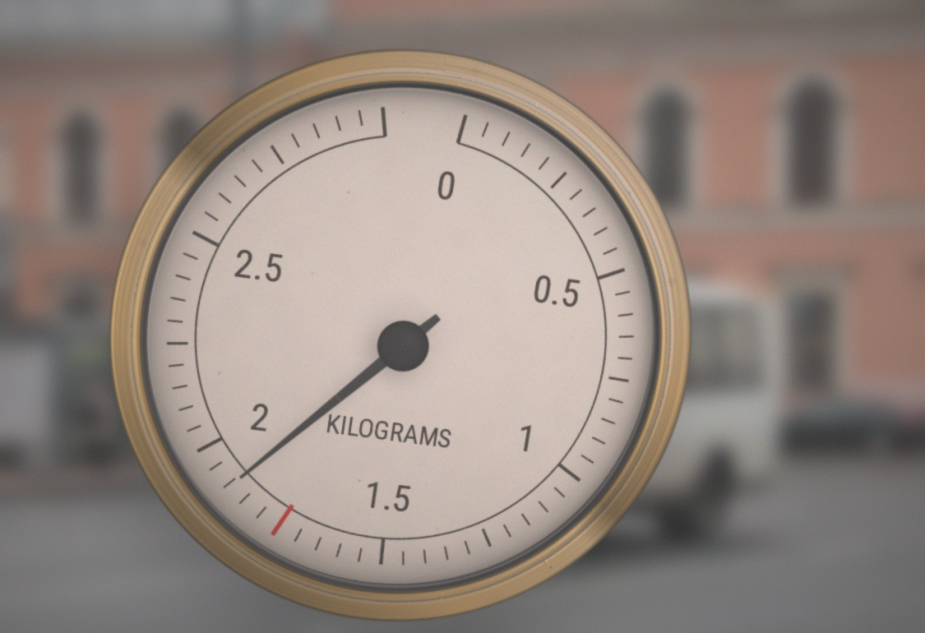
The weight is kg 1.9
